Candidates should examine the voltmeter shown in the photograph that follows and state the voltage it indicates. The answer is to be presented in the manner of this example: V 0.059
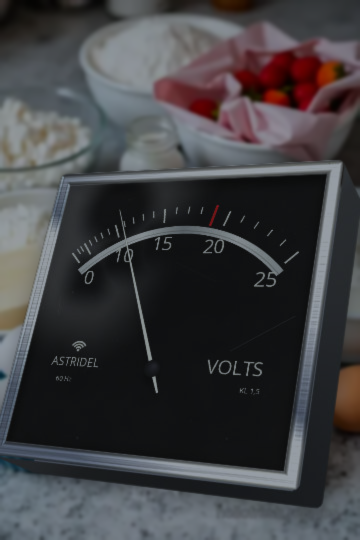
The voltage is V 11
